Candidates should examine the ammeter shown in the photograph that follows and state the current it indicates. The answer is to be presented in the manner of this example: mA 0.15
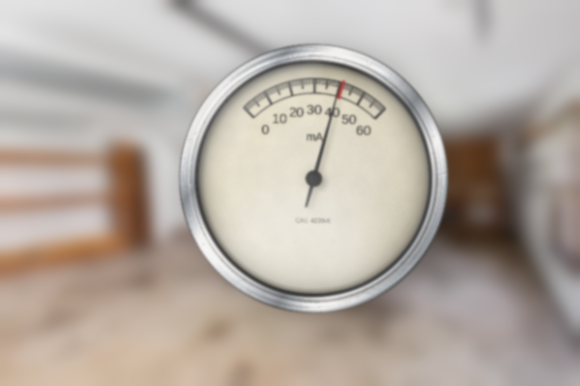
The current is mA 40
